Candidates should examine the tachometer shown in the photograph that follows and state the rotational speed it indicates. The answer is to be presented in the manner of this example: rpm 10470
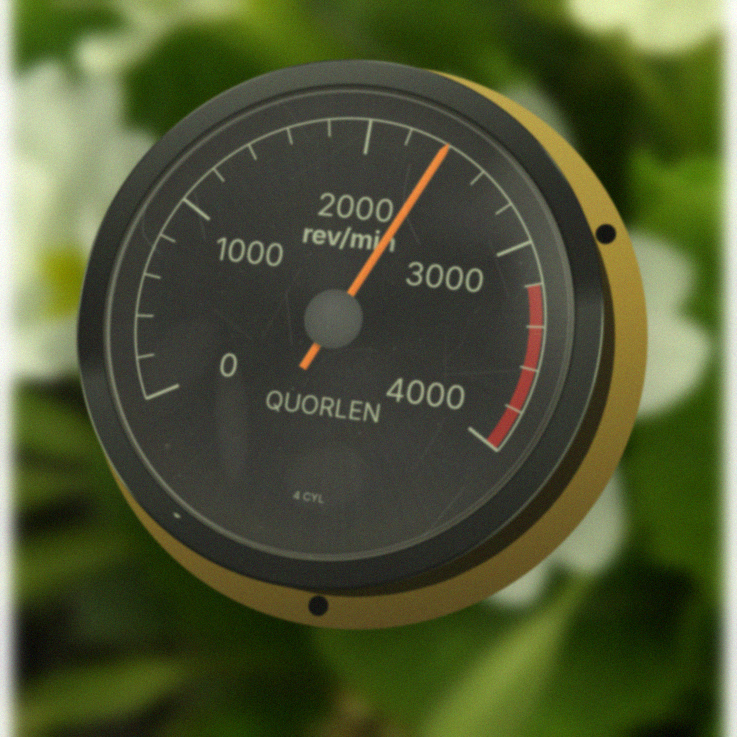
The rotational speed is rpm 2400
